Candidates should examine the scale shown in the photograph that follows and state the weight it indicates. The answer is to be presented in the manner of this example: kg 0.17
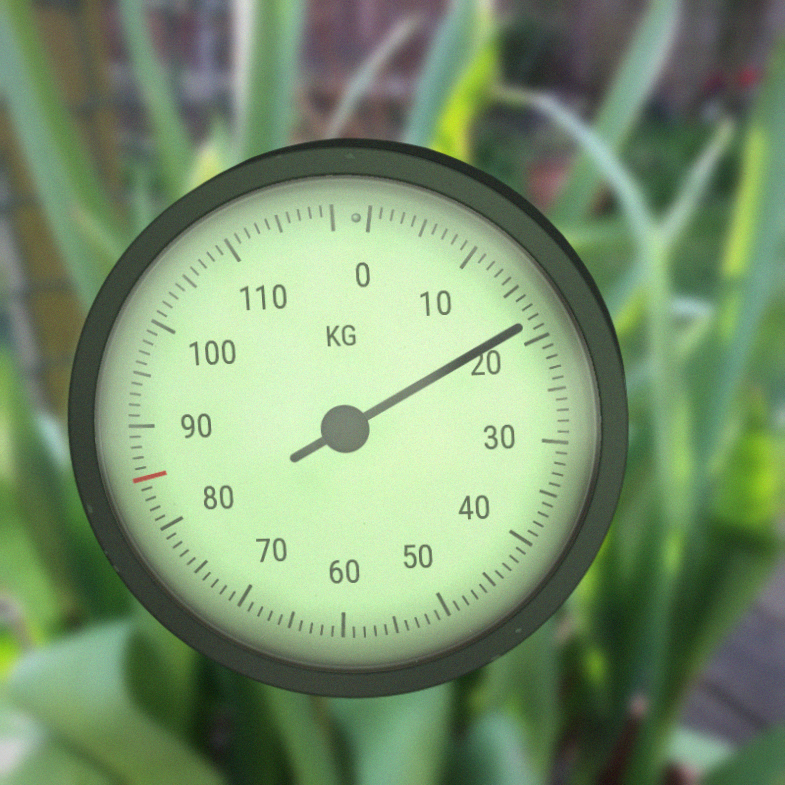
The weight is kg 18
